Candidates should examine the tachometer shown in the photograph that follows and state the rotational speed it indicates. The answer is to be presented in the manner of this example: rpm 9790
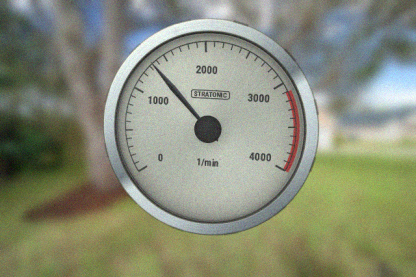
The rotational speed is rpm 1350
